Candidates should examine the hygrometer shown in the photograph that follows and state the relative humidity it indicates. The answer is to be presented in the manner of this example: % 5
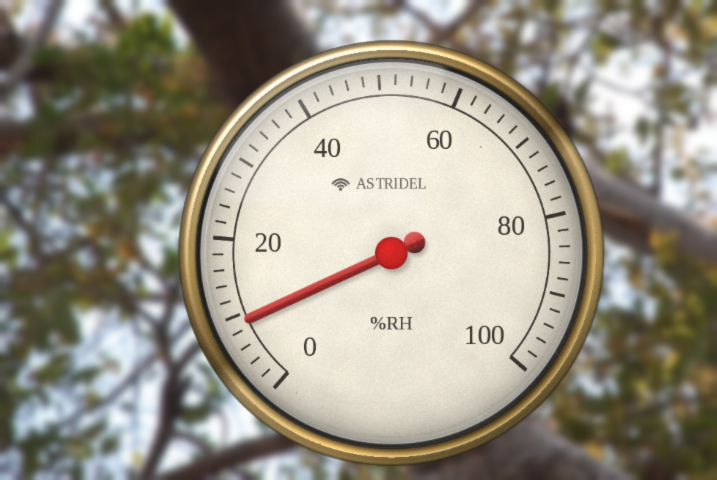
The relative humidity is % 9
